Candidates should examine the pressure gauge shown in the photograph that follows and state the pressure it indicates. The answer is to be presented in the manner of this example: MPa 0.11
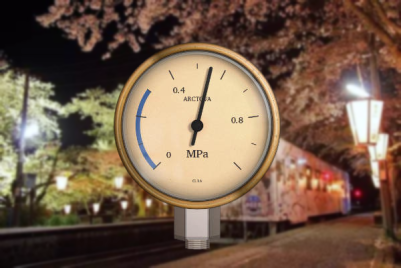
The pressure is MPa 0.55
